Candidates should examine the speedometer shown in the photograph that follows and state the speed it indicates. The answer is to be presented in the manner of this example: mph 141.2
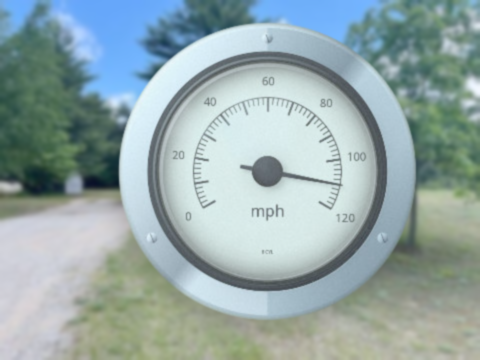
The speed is mph 110
